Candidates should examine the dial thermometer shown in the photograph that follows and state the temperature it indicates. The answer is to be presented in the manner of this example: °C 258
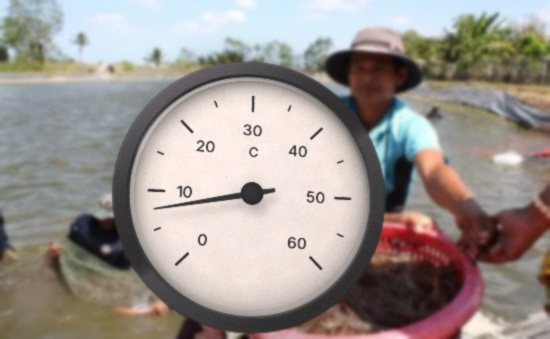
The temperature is °C 7.5
